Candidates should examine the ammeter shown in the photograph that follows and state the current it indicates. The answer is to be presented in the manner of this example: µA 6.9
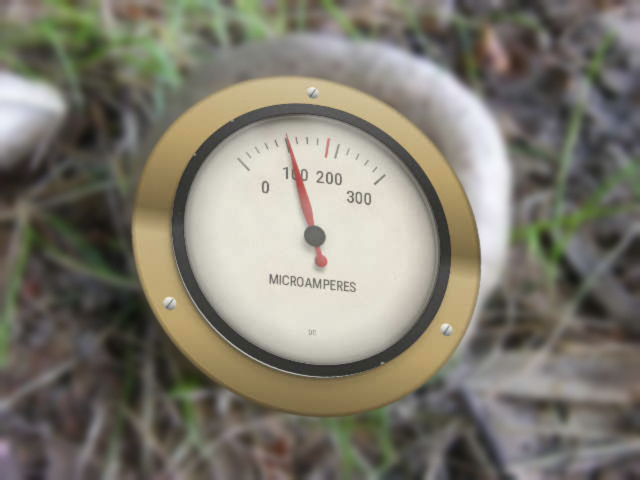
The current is µA 100
